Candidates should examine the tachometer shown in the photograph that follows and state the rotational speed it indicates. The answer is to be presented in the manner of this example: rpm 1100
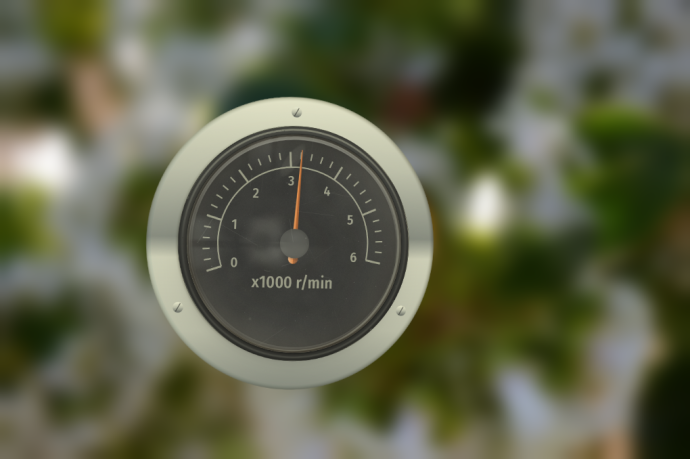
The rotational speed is rpm 3200
